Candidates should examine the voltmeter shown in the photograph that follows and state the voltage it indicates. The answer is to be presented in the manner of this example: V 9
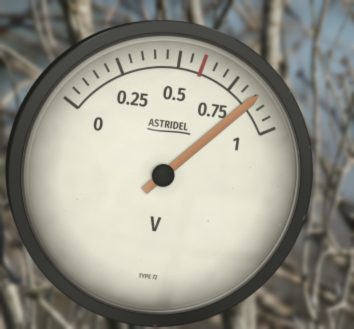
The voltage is V 0.85
